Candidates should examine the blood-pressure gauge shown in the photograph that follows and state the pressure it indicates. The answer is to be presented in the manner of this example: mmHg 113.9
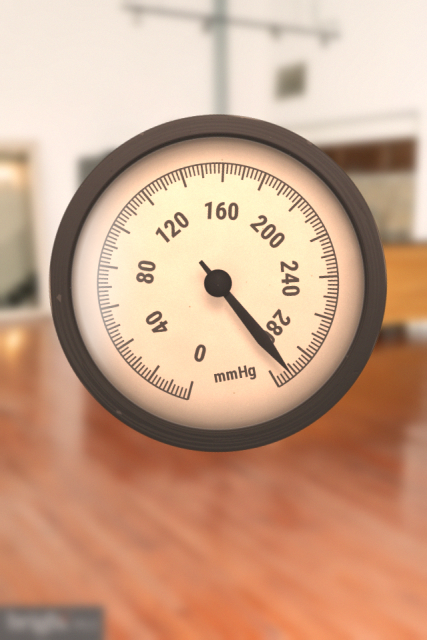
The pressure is mmHg 292
